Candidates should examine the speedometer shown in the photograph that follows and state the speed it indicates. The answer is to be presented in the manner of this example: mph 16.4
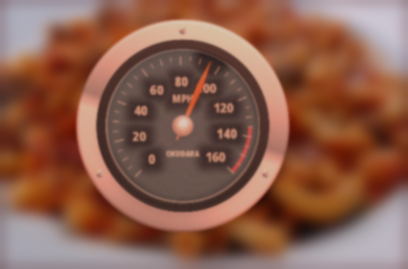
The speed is mph 95
